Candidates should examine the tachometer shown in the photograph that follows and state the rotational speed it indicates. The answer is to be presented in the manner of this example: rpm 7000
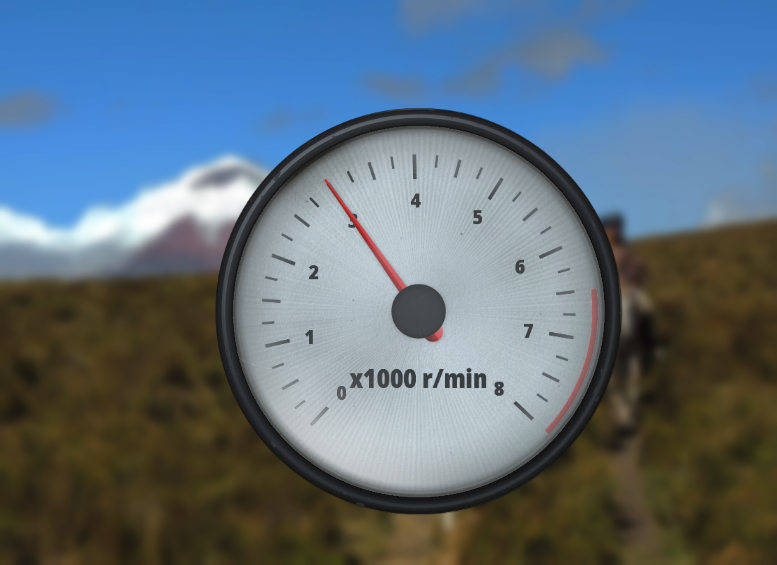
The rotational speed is rpm 3000
